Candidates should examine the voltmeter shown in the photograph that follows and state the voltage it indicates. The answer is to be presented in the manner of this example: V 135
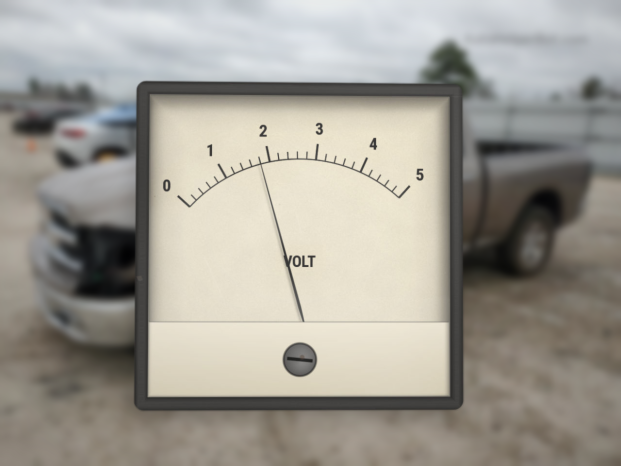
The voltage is V 1.8
